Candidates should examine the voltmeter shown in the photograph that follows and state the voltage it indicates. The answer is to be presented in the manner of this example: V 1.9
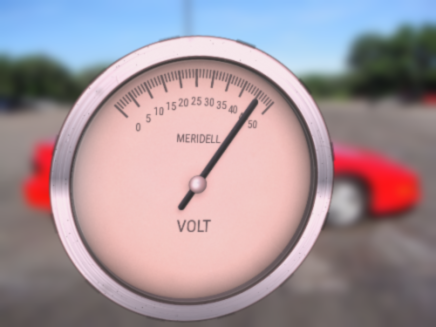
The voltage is V 45
